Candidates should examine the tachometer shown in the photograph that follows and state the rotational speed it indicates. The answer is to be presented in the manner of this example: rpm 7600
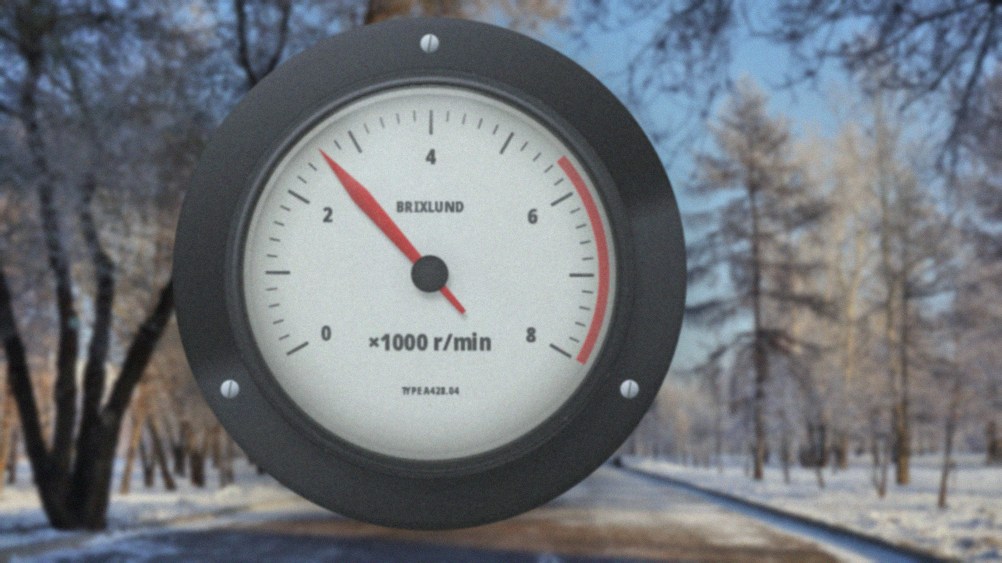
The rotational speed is rpm 2600
